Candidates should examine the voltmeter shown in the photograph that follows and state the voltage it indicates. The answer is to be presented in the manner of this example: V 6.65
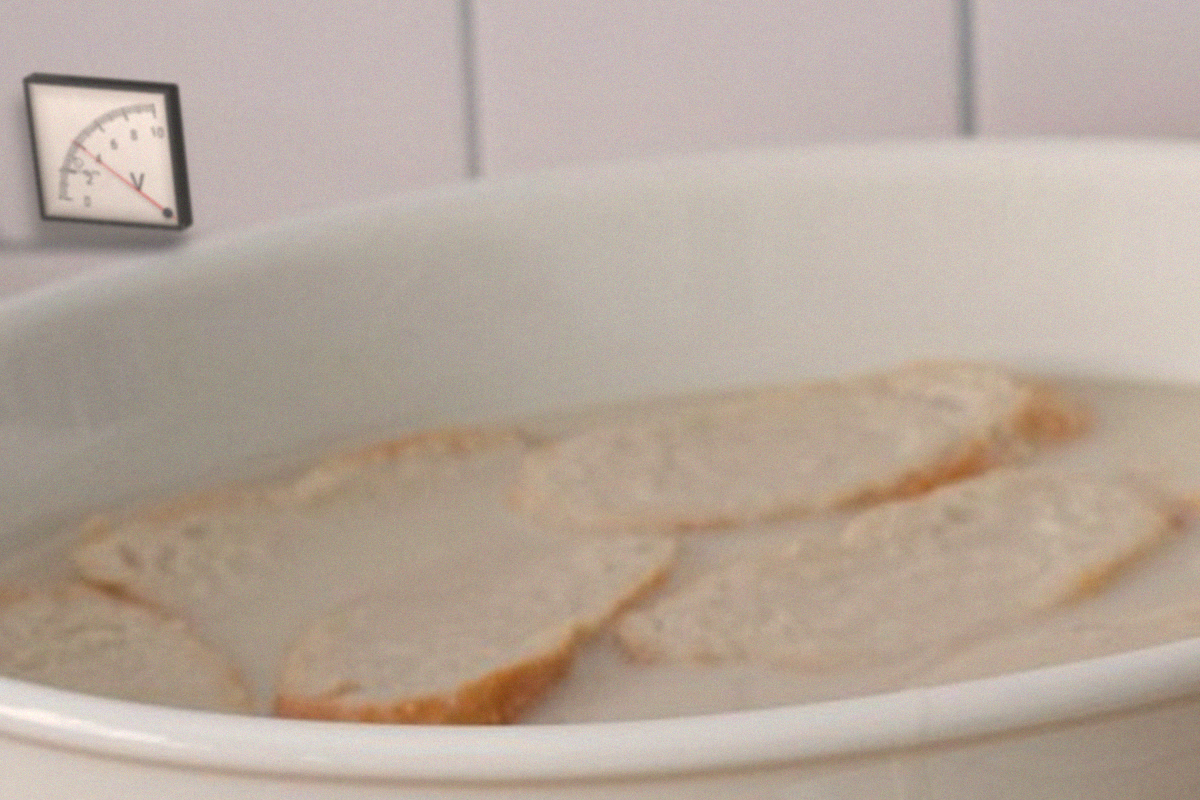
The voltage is V 4
